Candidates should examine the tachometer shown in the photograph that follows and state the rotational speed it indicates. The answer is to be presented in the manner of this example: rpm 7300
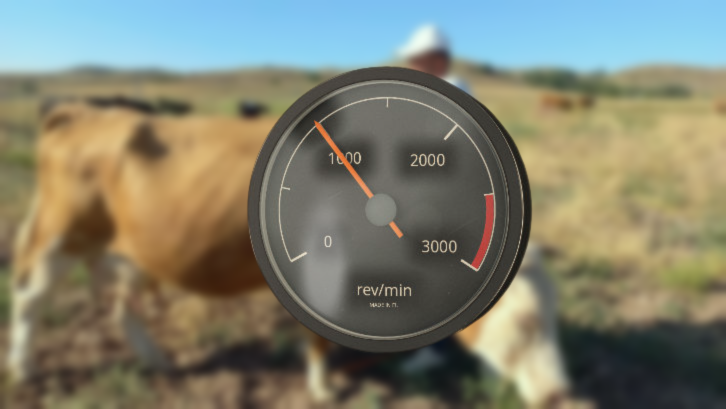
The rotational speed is rpm 1000
